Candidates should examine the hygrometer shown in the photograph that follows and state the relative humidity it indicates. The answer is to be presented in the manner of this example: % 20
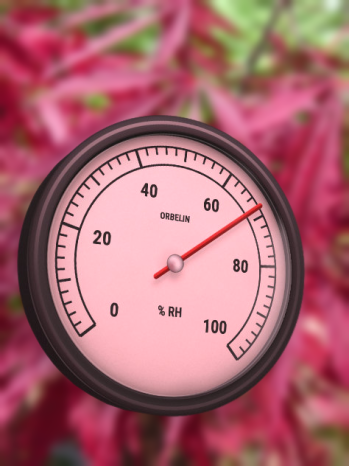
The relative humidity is % 68
